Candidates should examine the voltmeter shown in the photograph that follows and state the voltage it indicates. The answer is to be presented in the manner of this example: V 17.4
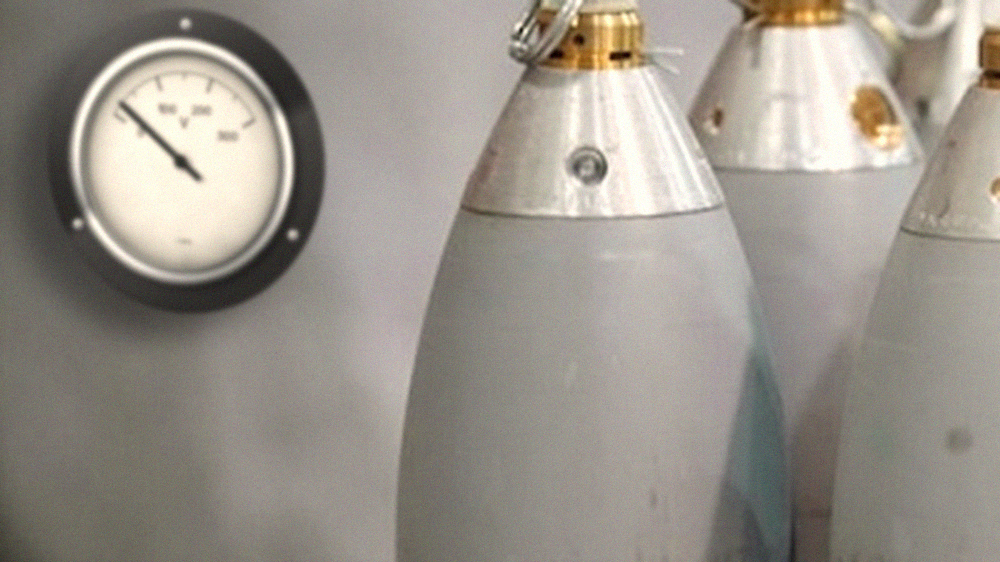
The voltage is V 25
